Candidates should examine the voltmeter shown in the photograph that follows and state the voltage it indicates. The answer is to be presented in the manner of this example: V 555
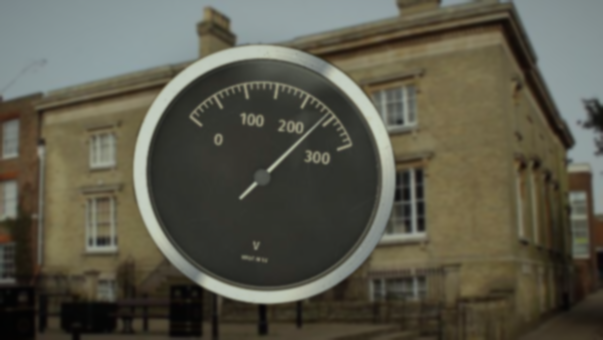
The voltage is V 240
